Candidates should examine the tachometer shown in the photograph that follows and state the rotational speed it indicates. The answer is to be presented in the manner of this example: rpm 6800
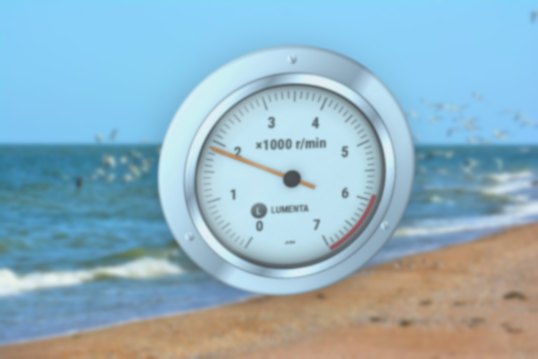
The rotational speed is rpm 1900
